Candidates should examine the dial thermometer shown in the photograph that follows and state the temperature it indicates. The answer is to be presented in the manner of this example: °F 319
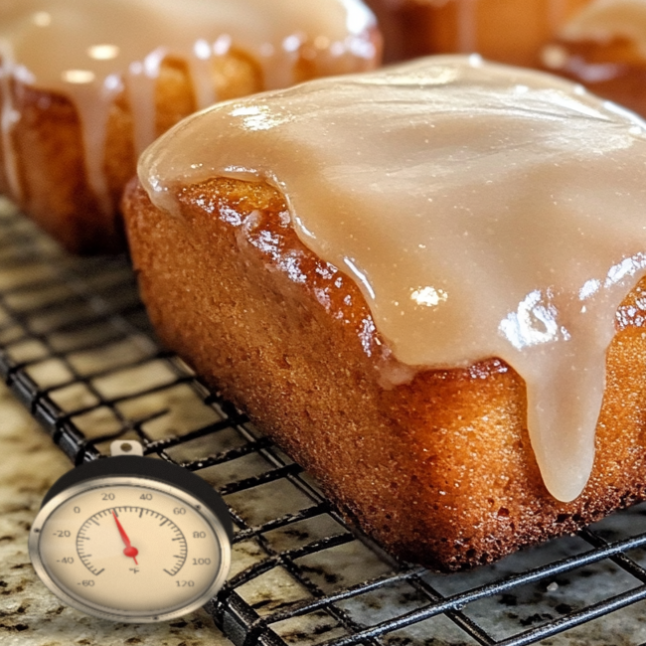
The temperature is °F 20
